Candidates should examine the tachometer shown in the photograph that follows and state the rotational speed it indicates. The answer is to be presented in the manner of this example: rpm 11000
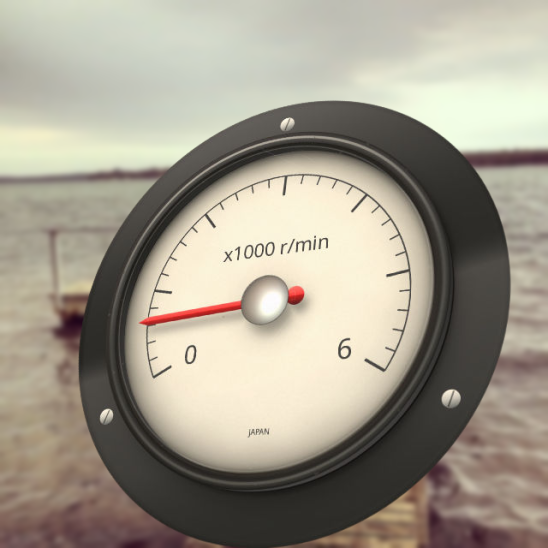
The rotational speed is rpm 600
